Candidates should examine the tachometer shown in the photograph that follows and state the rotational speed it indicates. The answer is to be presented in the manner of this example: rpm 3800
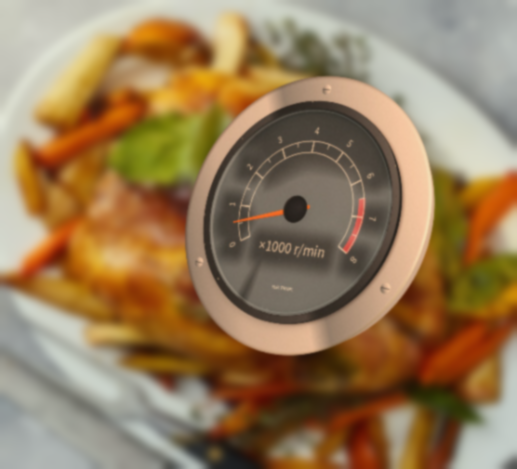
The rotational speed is rpm 500
